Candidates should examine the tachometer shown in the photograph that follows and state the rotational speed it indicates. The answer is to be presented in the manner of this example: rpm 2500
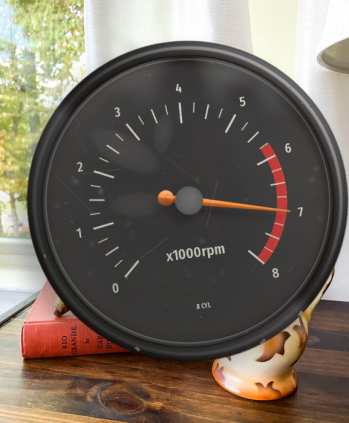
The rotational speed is rpm 7000
